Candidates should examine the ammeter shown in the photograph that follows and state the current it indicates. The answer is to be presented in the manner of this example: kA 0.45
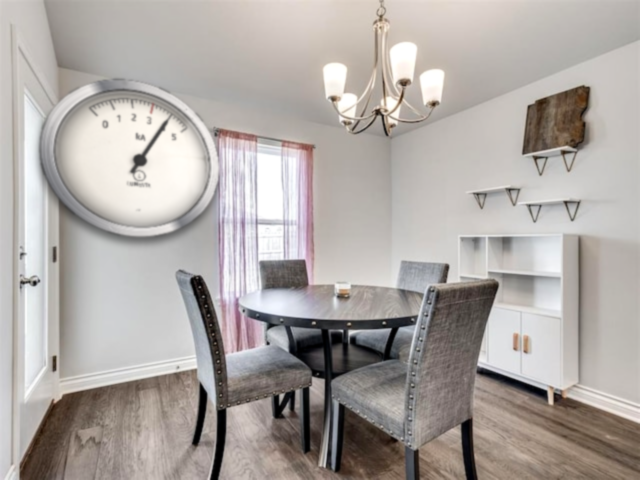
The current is kA 4
